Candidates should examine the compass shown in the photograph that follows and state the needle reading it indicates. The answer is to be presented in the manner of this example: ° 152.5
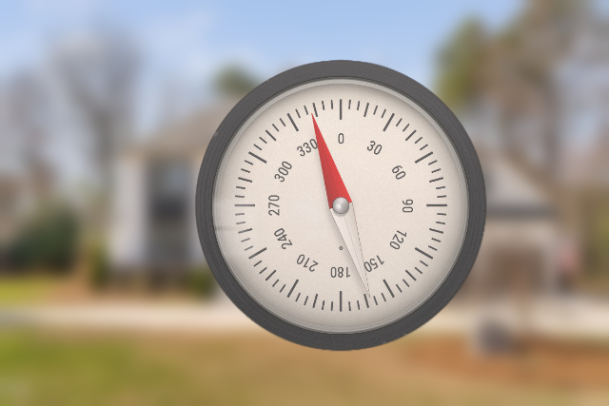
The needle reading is ° 342.5
